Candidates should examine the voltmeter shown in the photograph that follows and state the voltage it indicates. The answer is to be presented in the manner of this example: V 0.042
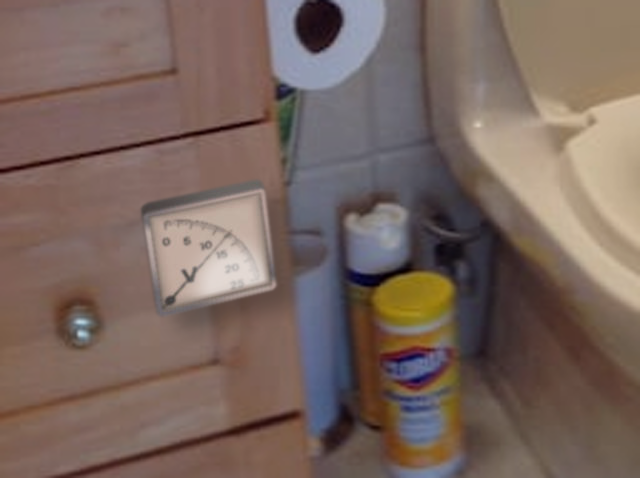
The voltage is V 12.5
